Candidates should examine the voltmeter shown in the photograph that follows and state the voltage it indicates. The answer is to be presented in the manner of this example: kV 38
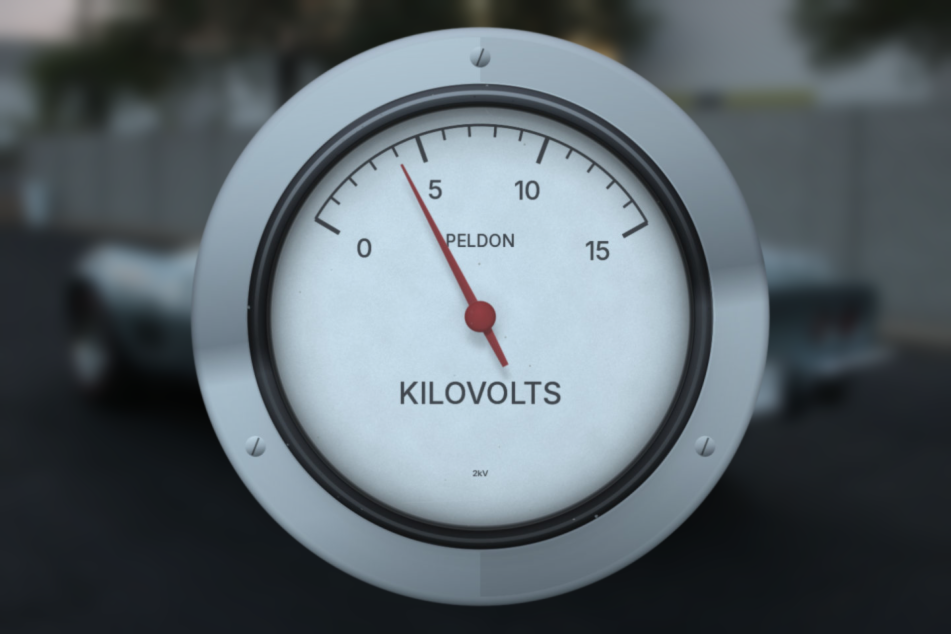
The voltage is kV 4
